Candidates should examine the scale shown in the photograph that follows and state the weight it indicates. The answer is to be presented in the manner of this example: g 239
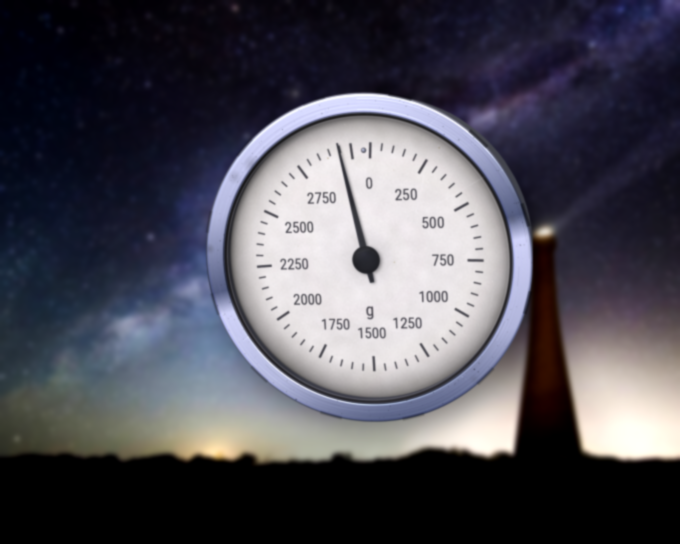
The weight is g 2950
